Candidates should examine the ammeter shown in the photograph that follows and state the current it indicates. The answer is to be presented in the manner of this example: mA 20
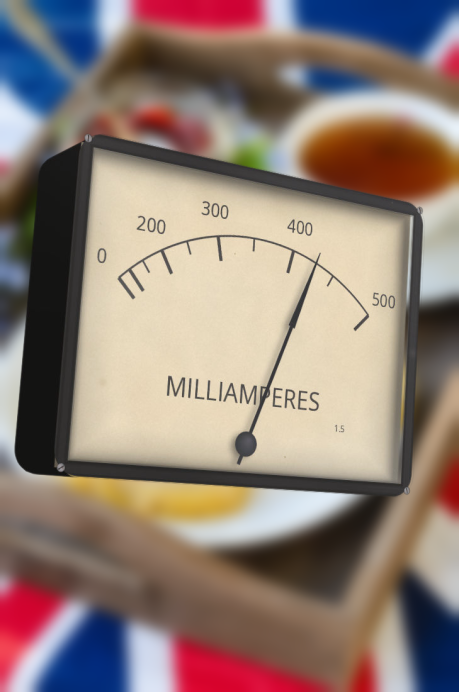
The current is mA 425
